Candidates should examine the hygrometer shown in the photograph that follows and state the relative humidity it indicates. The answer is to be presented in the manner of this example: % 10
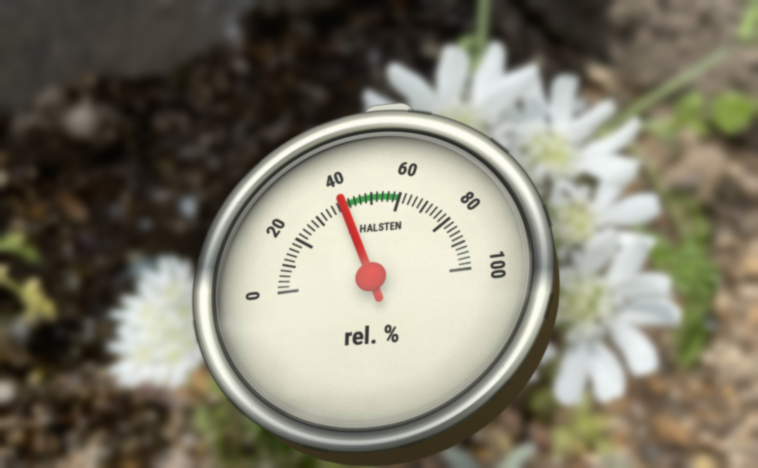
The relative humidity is % 40
